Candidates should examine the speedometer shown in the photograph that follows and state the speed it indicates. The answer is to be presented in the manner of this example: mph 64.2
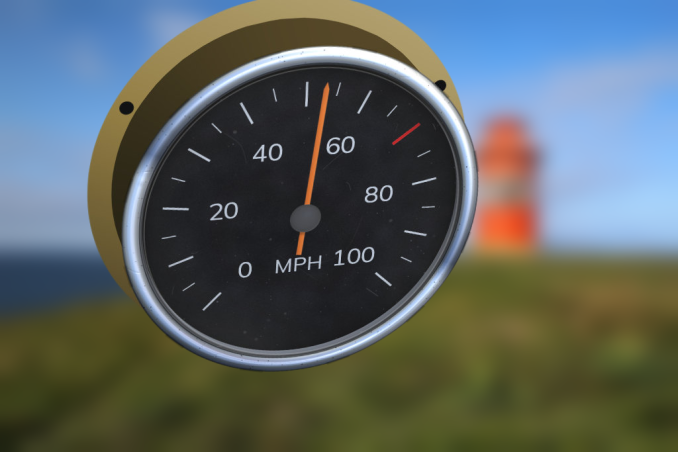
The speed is mph 52.5
